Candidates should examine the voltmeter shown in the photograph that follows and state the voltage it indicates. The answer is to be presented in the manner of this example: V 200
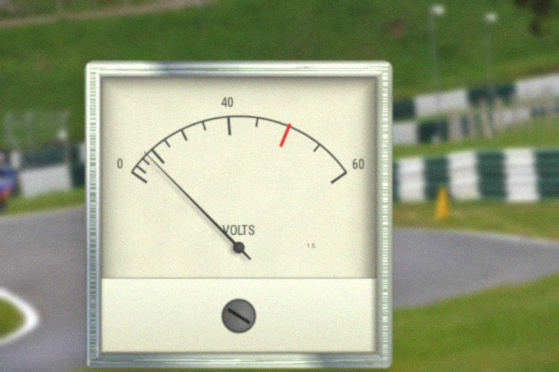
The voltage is V 17.5
